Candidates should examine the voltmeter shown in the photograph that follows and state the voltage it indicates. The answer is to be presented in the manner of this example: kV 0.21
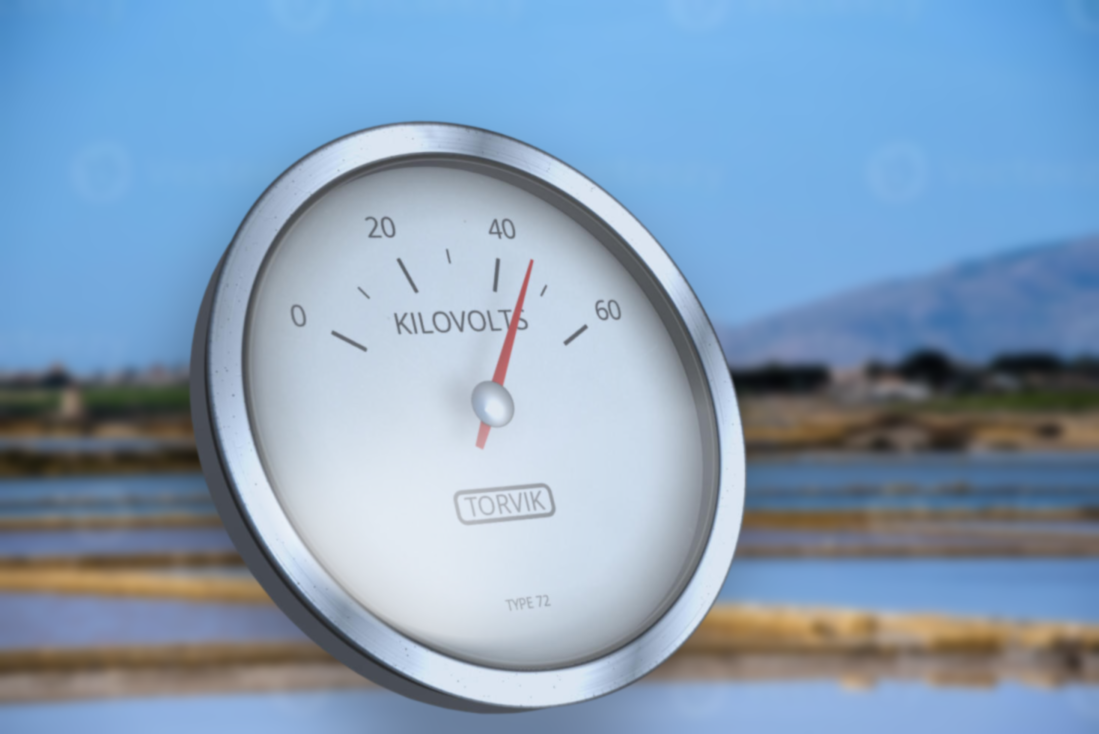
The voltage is kV 45
